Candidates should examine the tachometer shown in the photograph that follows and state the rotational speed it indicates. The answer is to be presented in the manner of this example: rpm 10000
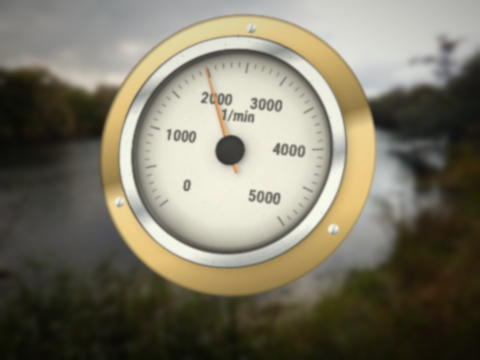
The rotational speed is rpm 2000
